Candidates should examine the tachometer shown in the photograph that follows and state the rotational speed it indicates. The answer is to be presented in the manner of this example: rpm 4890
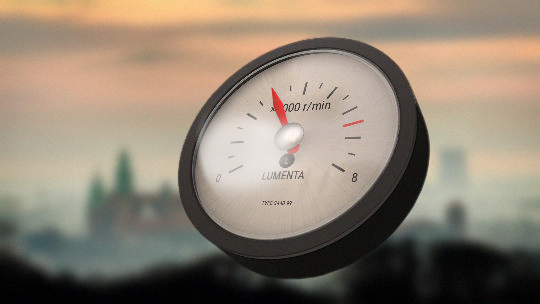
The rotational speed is rpm 3000
